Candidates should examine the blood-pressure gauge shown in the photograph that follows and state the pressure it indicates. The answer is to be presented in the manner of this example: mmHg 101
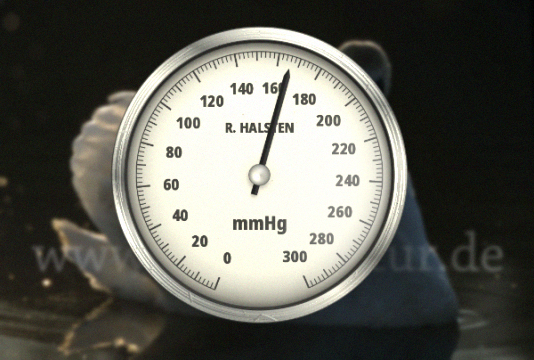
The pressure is mmHg 166
